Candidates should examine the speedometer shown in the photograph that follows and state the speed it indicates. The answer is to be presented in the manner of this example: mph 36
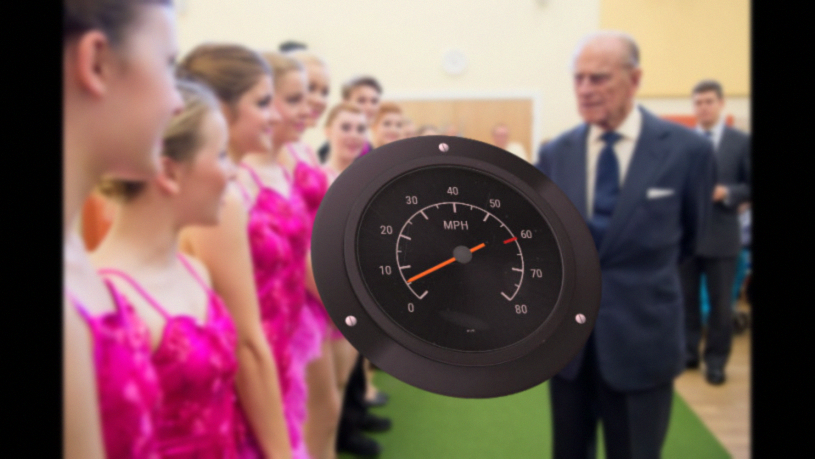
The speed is mph 5
